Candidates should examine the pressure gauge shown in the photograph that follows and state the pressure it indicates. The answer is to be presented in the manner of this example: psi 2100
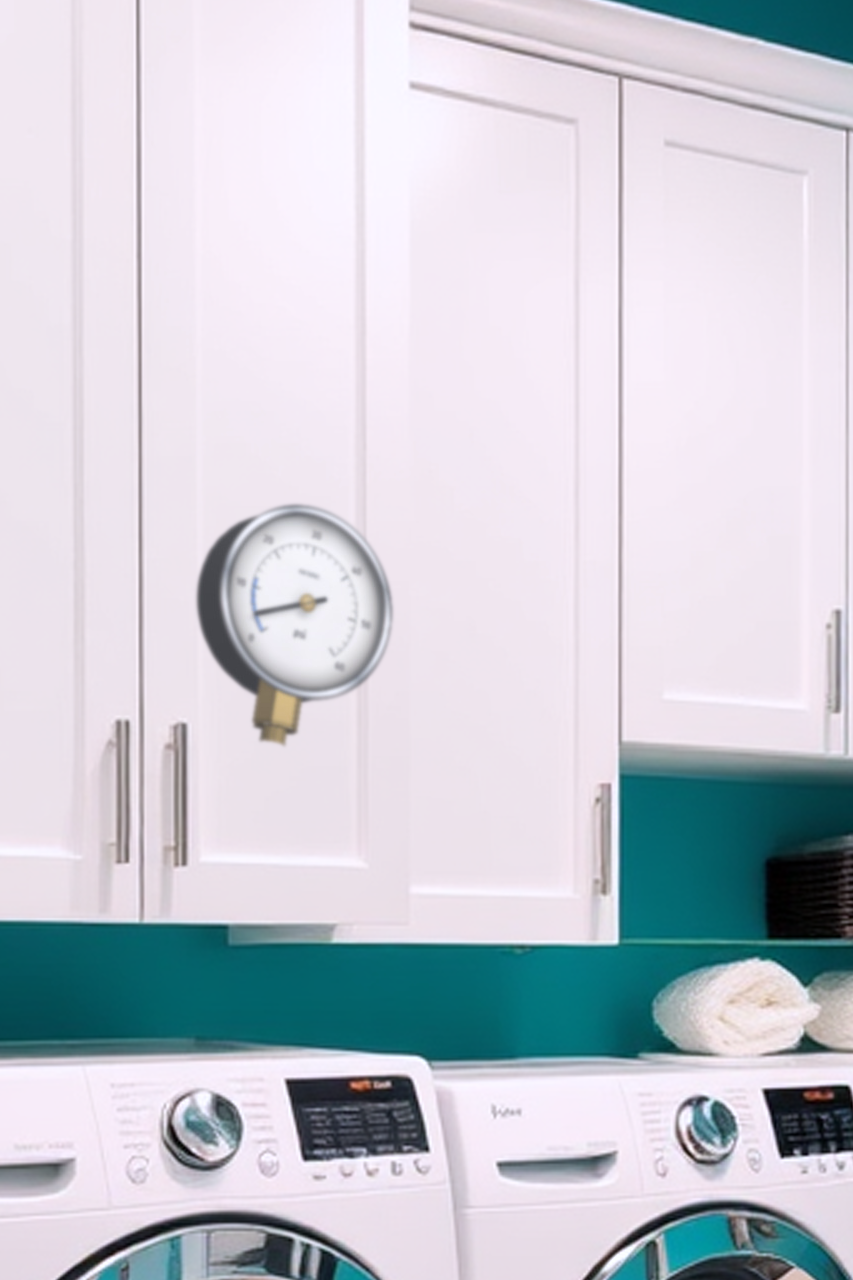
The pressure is psi 4
